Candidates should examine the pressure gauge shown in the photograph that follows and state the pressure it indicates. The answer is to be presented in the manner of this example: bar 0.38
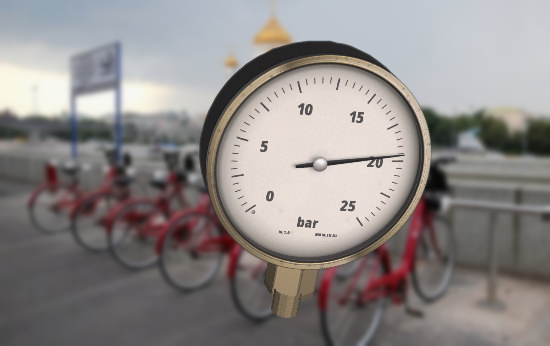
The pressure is bar 19.5
